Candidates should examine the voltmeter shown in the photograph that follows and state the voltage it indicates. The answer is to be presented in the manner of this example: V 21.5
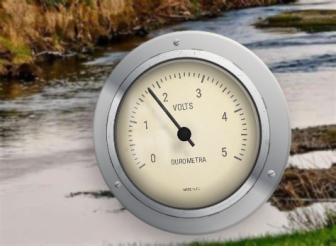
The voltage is V 1.8
